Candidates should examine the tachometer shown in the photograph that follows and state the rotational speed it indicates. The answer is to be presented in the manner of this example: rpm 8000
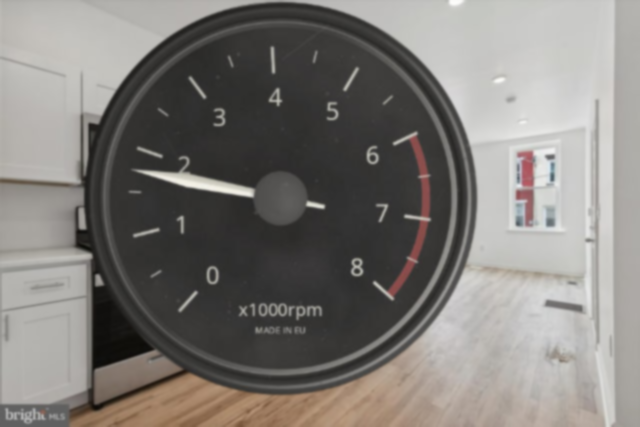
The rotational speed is rpm 1750
